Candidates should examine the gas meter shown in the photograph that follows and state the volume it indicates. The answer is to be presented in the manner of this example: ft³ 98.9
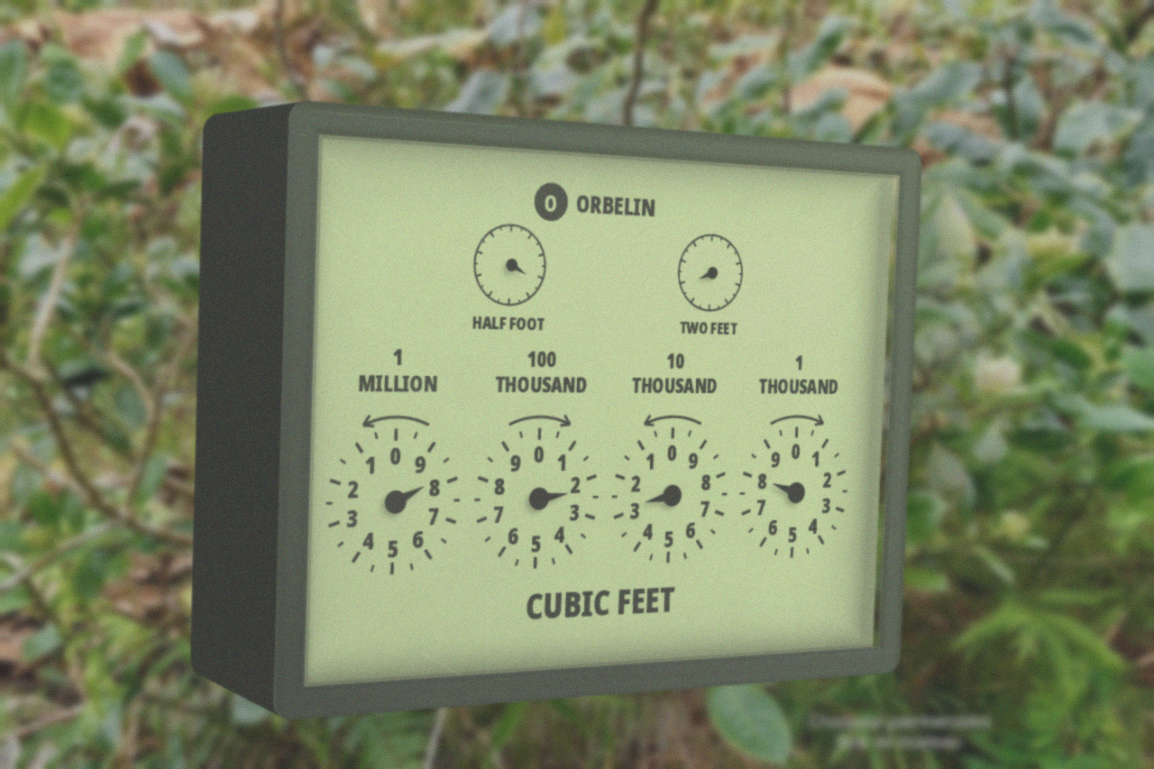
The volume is ft³ 822800
